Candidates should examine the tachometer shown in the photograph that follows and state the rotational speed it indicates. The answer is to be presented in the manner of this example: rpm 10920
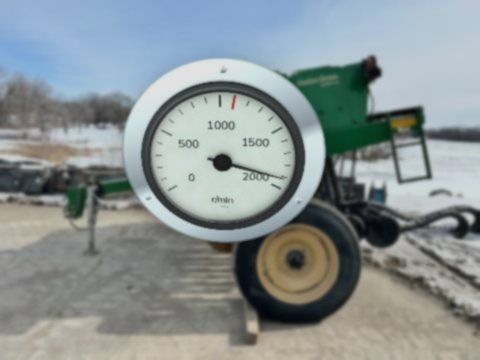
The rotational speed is rpm 1900
